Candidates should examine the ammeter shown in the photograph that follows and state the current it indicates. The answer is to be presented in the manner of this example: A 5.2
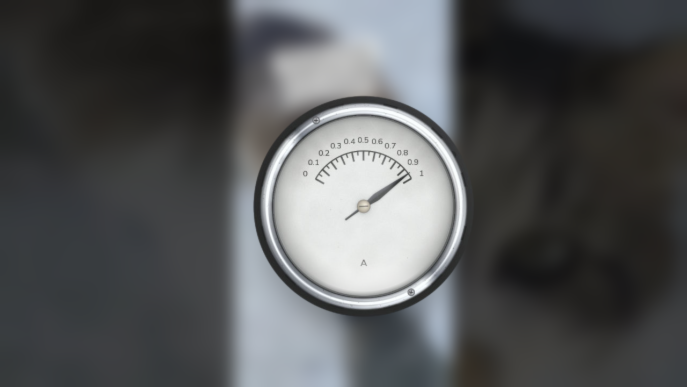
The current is A 0.95
